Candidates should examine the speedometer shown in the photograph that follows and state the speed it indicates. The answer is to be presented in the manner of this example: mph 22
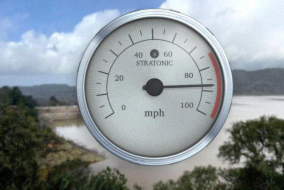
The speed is mph 87.5
